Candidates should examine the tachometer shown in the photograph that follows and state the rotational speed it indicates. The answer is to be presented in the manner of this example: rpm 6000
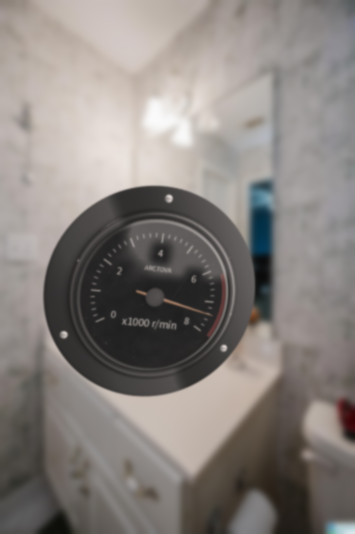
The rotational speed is rpm 7400
